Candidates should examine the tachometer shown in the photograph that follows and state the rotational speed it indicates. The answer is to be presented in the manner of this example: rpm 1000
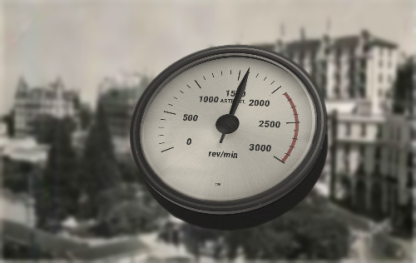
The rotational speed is rpm 1600
